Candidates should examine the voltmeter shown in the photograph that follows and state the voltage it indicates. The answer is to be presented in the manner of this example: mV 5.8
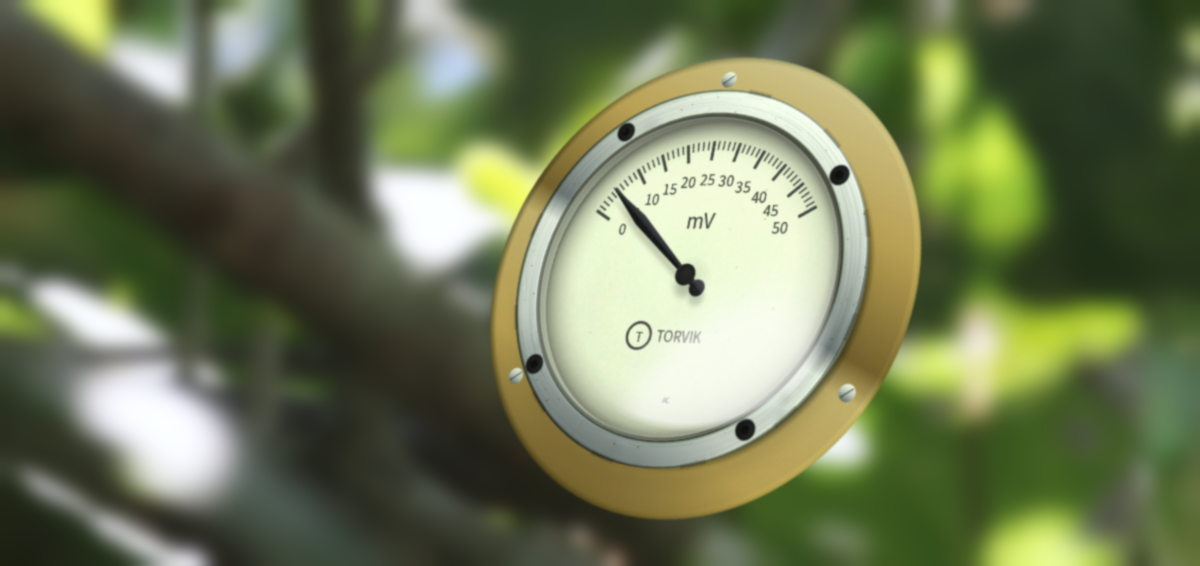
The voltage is mV 5
